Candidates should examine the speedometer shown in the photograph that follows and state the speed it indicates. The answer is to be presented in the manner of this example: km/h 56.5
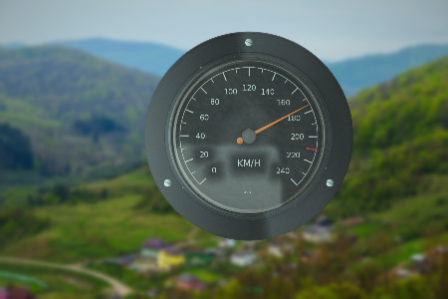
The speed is km/h 175
